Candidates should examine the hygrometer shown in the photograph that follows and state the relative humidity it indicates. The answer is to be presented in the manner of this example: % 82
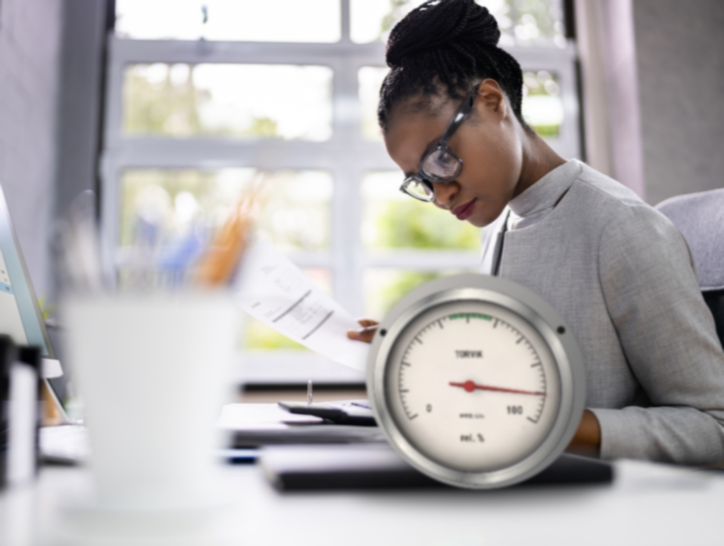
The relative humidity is % 90
